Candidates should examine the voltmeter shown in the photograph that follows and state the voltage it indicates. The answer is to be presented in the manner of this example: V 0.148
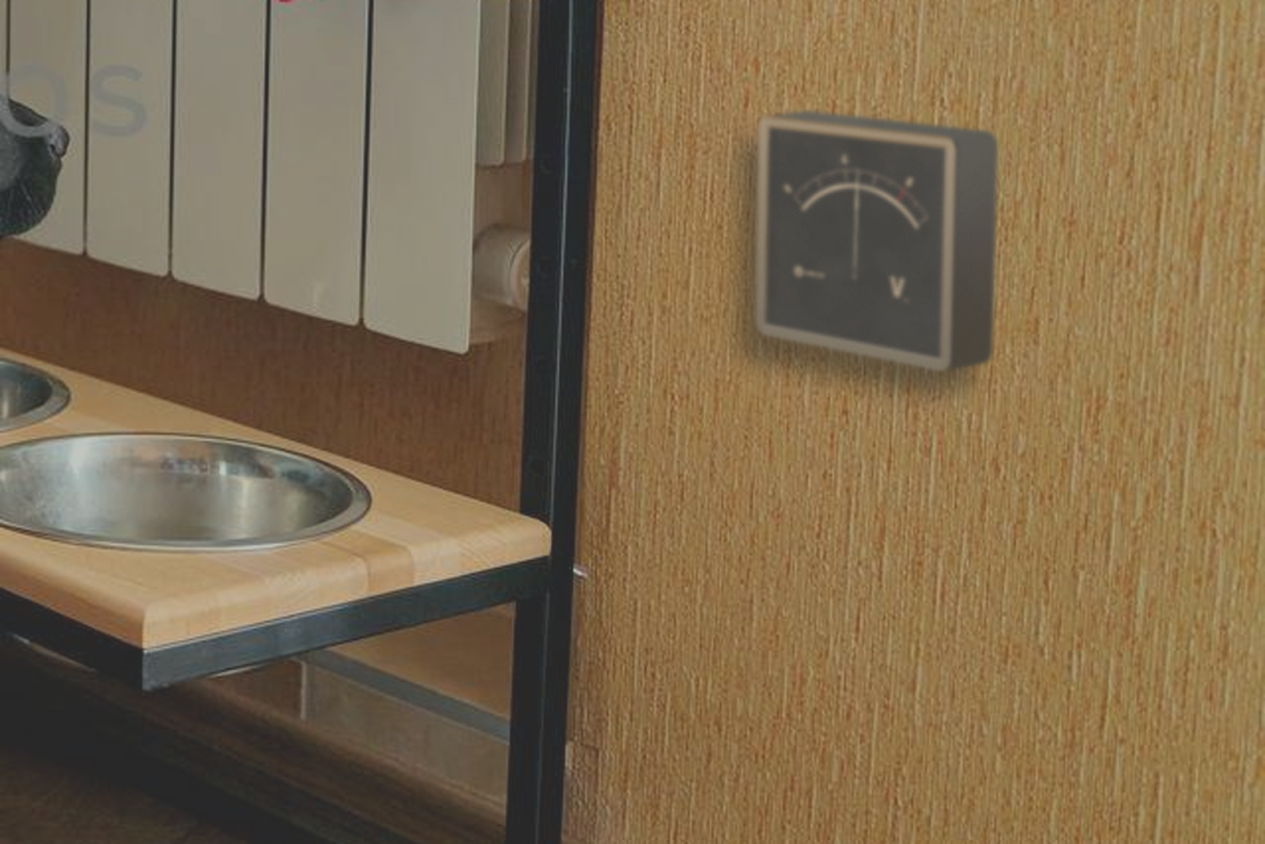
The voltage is V 5
